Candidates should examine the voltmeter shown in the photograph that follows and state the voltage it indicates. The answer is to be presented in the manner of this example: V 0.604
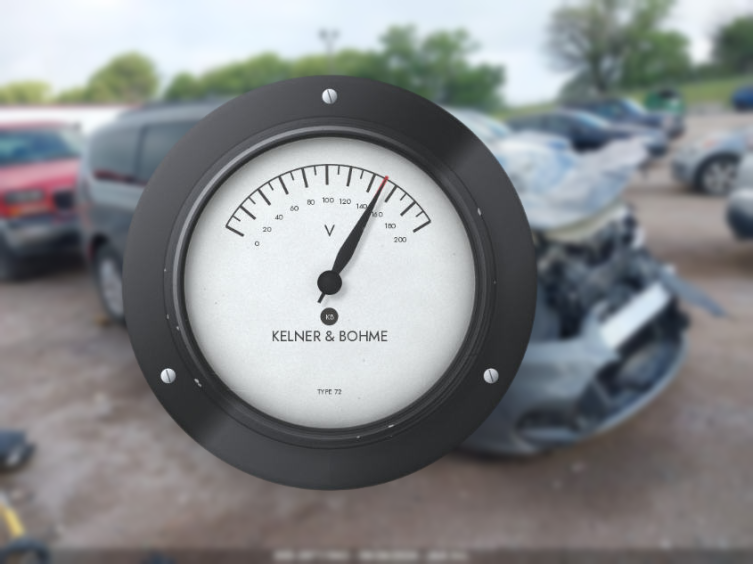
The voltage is V 150
